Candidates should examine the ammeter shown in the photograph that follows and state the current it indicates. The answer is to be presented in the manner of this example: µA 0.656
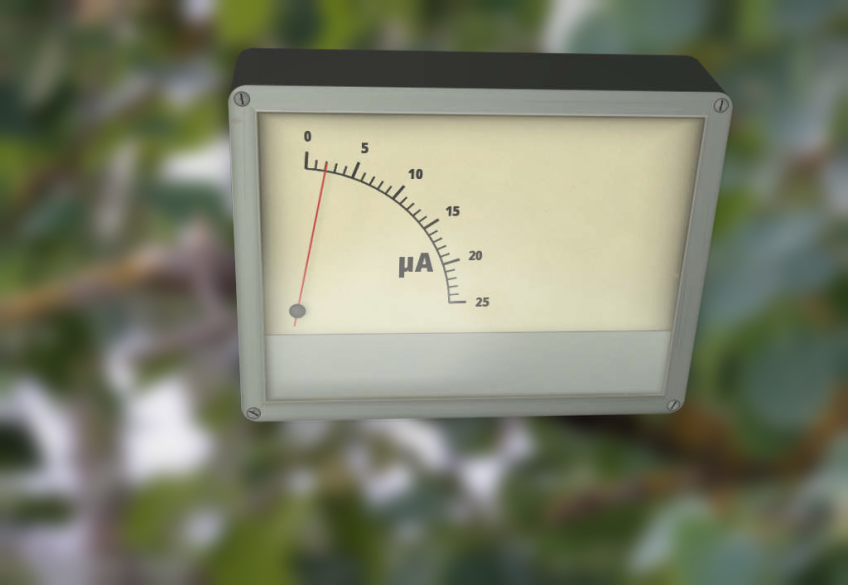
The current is µA 2
